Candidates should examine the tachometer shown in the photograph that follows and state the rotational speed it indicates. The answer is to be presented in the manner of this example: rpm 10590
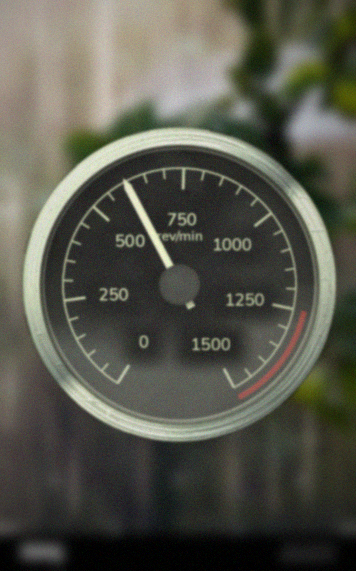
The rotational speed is rpm 600
